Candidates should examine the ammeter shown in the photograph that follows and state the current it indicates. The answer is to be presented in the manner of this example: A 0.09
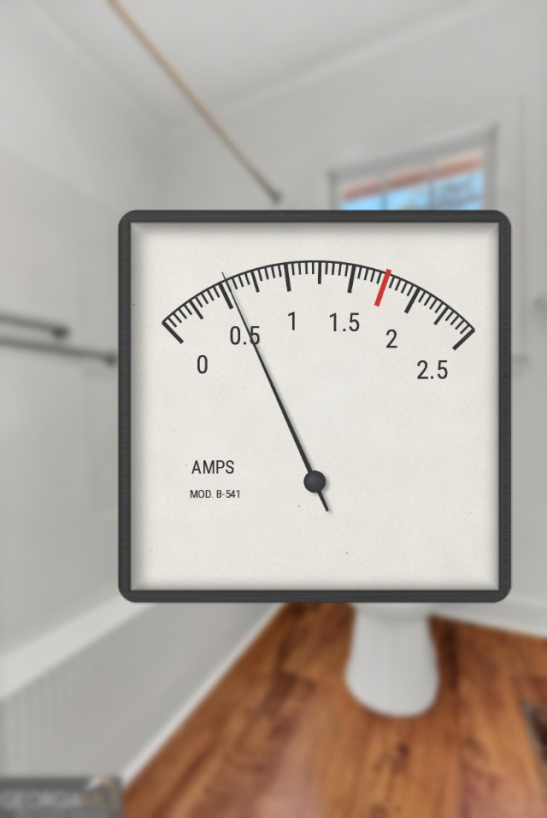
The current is A 0.55
